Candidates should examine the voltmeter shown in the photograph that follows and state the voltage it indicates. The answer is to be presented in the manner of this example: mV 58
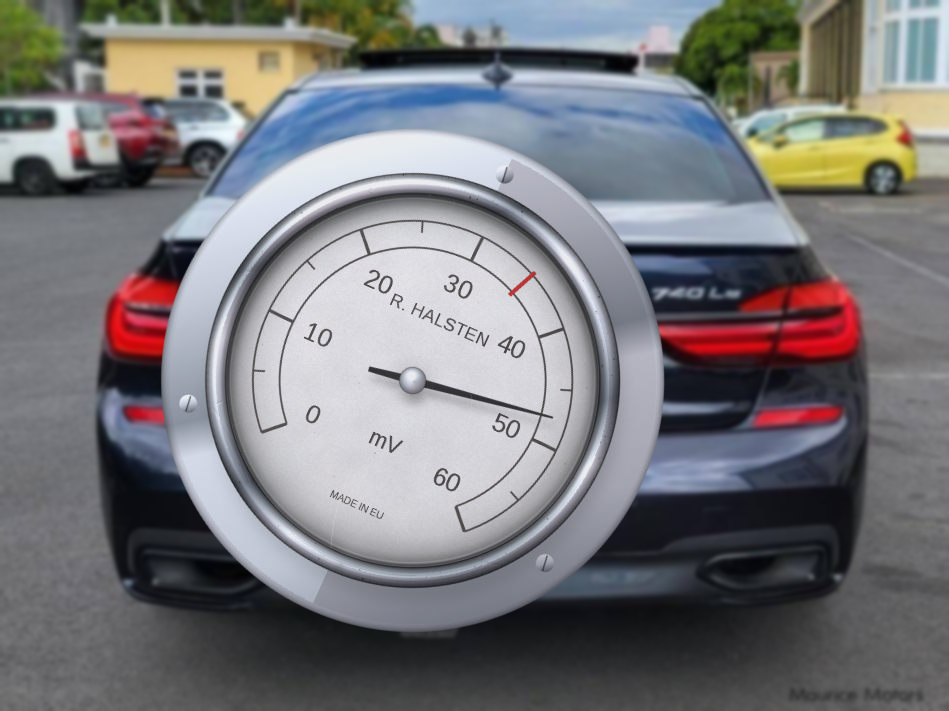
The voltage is mV 47.5
